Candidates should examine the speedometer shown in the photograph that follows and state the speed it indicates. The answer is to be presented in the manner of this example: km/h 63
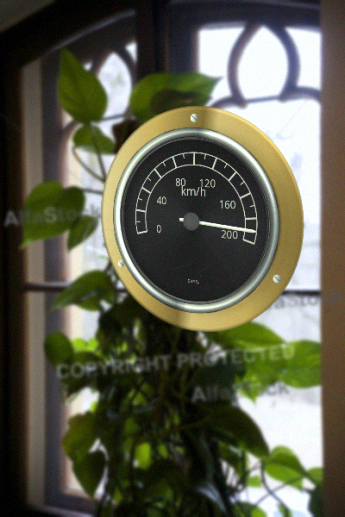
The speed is km/h 190
